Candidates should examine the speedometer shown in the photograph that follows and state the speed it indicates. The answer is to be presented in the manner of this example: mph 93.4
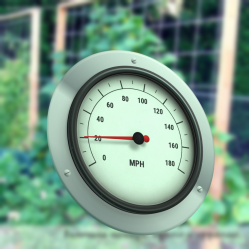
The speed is mph 20
